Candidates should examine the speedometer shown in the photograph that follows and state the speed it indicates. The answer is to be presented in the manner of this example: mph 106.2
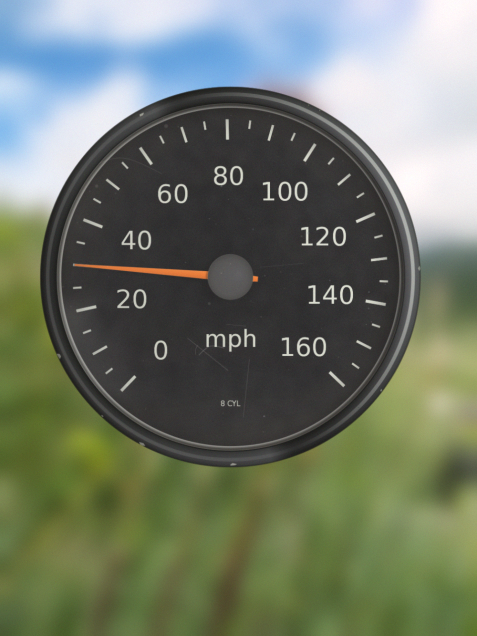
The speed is mph 30
